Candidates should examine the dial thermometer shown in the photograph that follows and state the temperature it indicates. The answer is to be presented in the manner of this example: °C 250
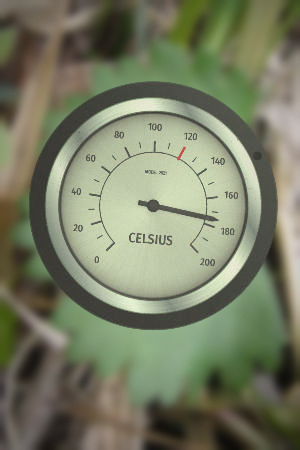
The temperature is °C 175
